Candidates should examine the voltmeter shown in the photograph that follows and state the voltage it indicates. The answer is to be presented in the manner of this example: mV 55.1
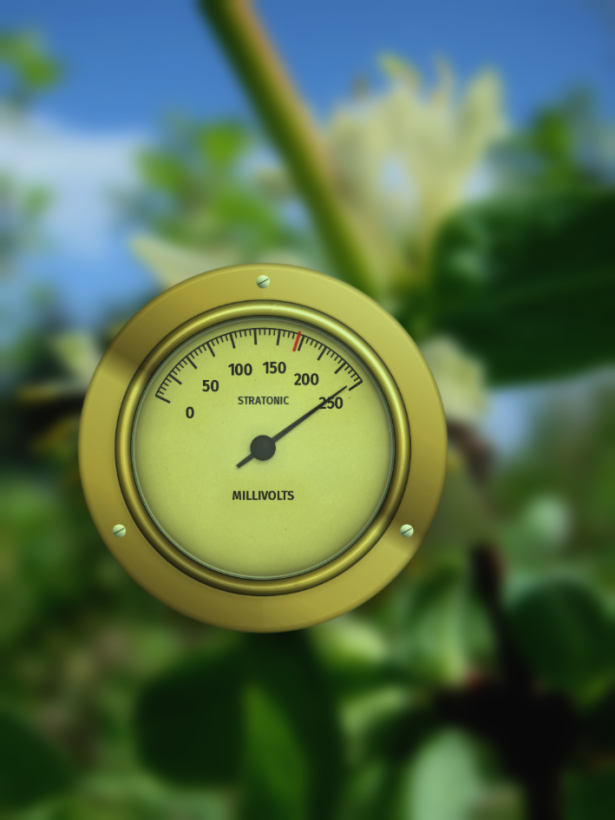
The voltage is mV 245
